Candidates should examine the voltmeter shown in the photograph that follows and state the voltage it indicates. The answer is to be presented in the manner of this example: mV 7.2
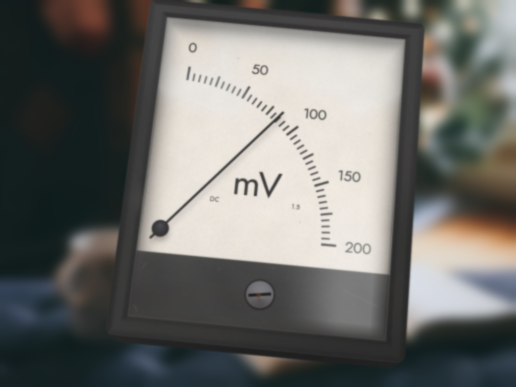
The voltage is mV 85
